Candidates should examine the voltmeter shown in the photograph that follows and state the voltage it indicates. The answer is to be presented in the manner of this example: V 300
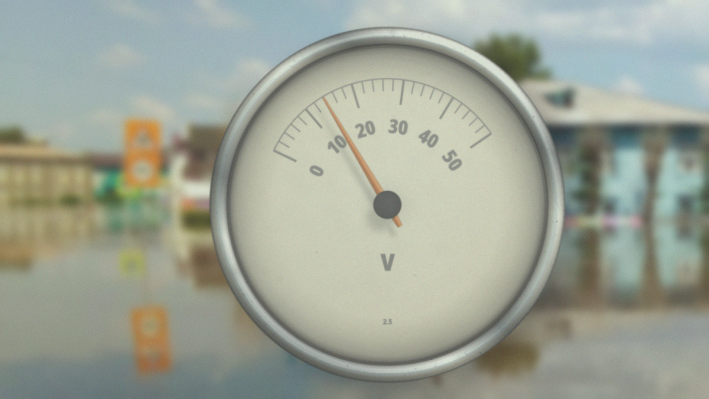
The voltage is V 14
